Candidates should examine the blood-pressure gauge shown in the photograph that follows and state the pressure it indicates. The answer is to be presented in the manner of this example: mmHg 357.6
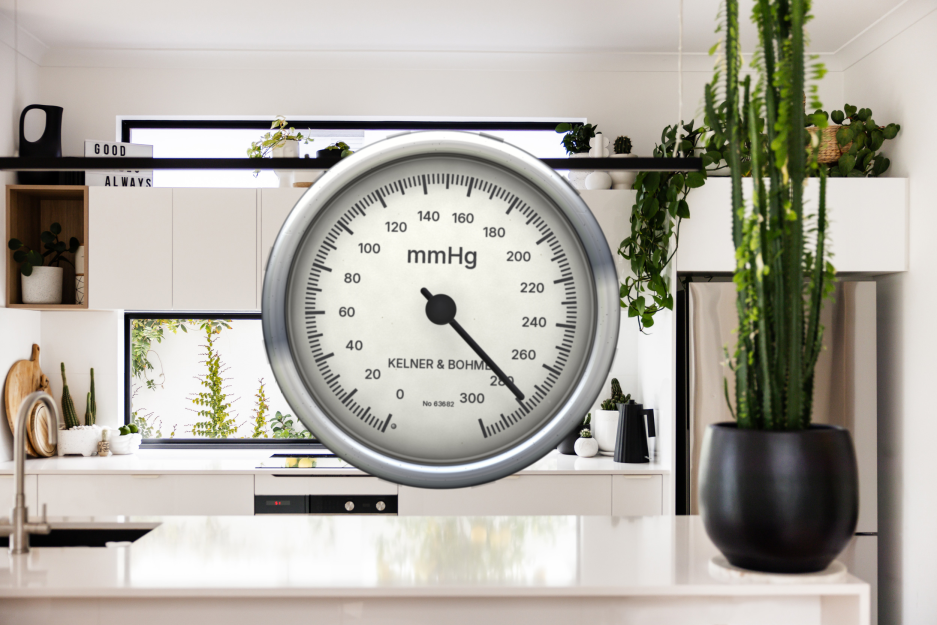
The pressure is mmHg 278
